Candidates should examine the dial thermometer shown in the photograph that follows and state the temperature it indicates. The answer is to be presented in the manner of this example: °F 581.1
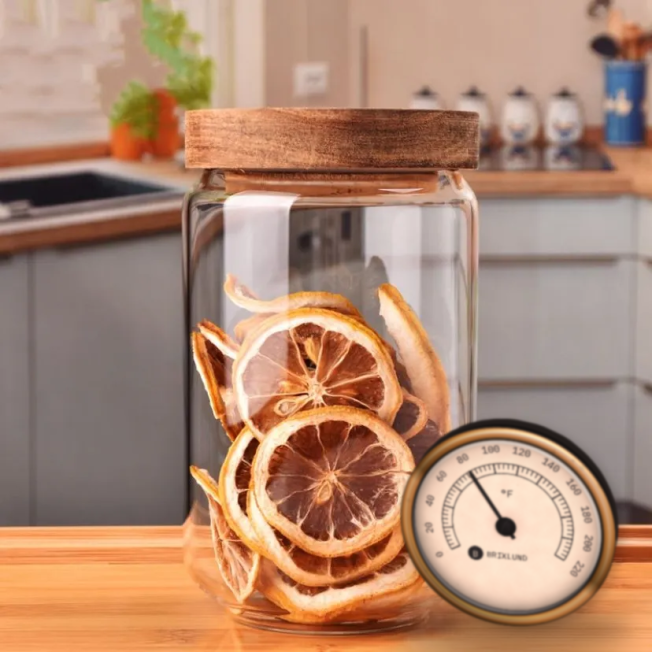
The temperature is °F 80
